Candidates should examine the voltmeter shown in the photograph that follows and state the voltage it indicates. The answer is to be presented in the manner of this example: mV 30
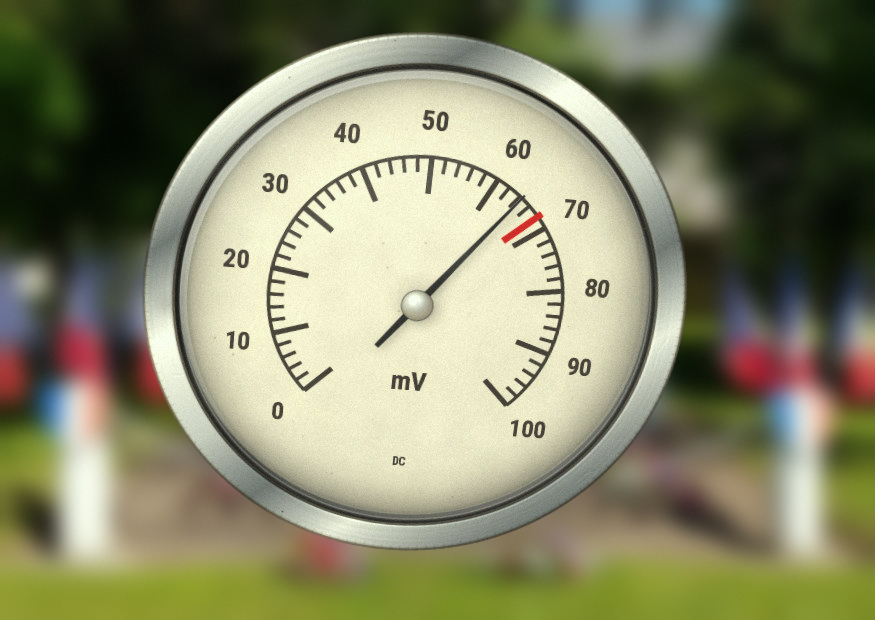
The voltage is mV 64
